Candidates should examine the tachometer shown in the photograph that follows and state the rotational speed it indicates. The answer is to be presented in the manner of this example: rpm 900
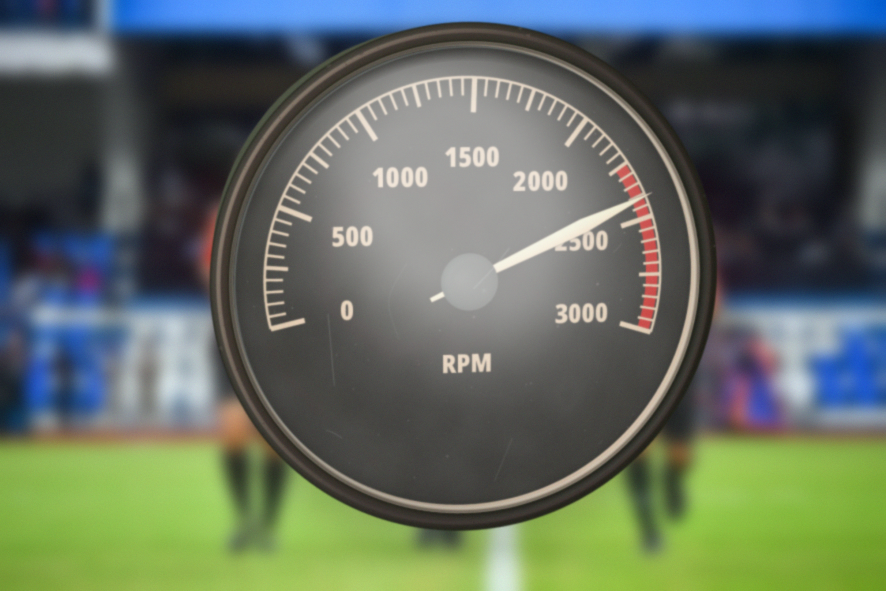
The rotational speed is rpm 2400
